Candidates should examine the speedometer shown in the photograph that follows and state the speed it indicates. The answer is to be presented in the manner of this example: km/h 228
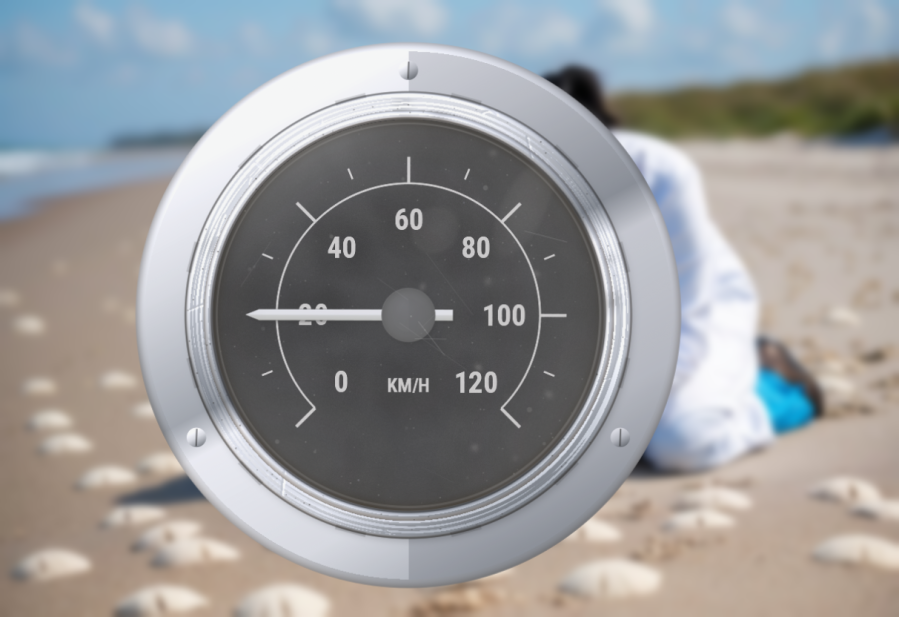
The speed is km/h 20
